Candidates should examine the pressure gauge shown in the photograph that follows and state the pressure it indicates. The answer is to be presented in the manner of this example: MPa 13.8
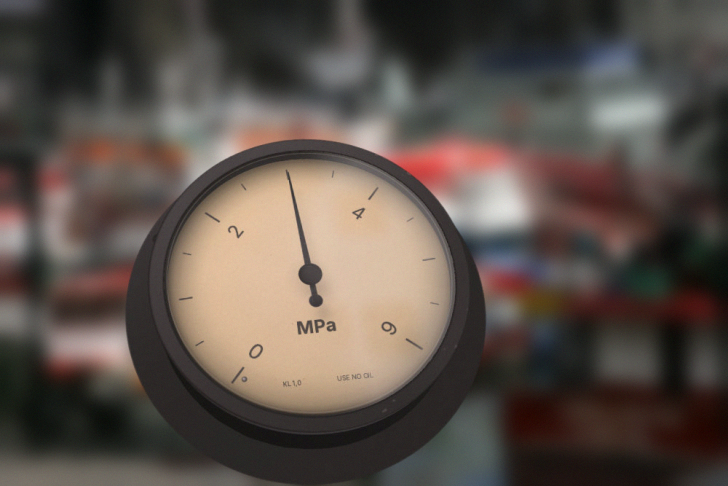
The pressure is MPa 3
